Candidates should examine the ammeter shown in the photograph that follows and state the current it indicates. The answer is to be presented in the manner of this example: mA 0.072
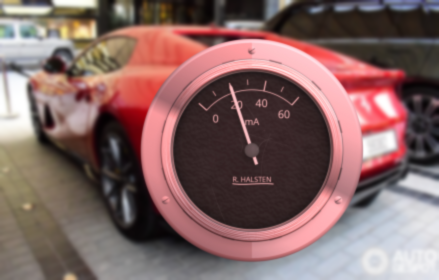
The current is mA 20
